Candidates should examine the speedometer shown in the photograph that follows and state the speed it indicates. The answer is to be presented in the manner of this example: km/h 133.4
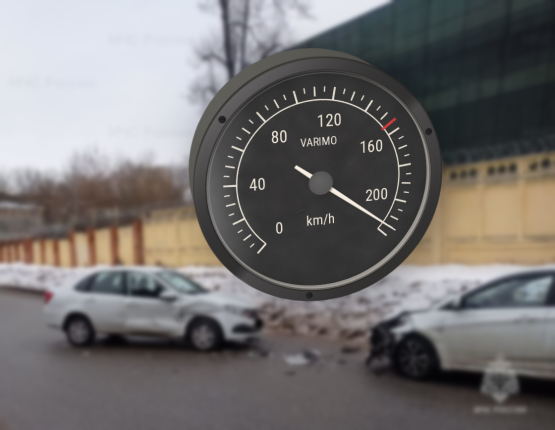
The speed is km/h 215
